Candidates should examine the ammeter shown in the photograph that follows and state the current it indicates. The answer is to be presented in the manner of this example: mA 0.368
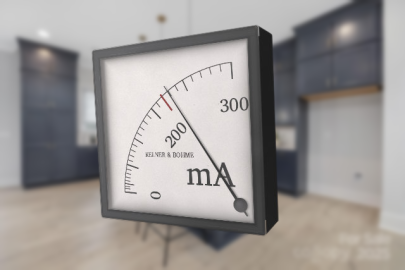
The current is mA 230
